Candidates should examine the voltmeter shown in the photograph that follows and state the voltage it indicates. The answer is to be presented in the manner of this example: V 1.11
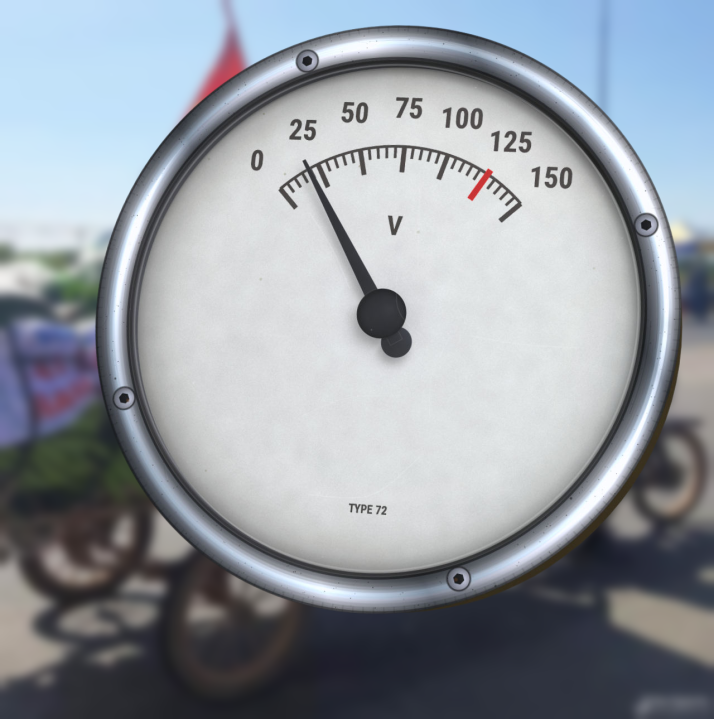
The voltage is V 20
